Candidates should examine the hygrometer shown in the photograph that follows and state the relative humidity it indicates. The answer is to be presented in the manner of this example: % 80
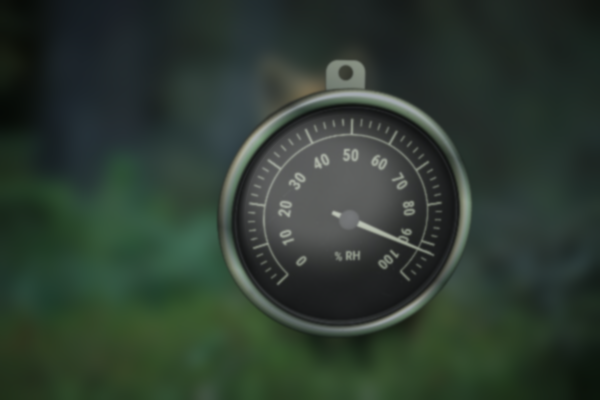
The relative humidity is % 92
